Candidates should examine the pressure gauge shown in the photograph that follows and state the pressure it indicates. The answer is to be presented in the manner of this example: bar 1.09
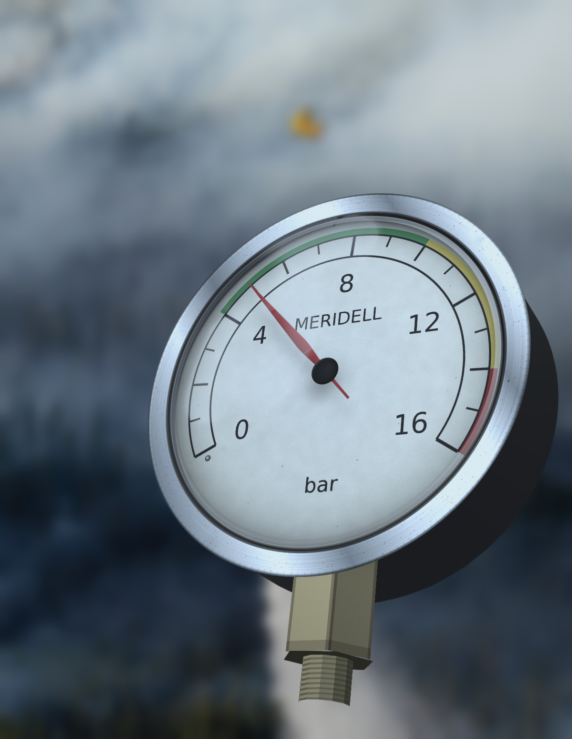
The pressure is bar 5
